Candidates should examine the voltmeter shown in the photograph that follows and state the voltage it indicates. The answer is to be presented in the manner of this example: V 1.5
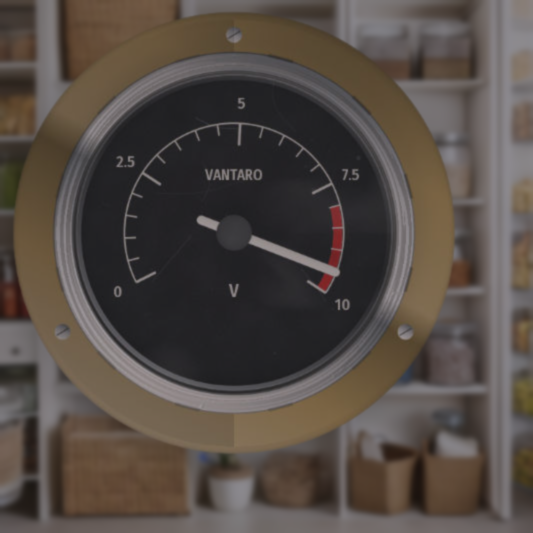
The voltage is V 9.5
